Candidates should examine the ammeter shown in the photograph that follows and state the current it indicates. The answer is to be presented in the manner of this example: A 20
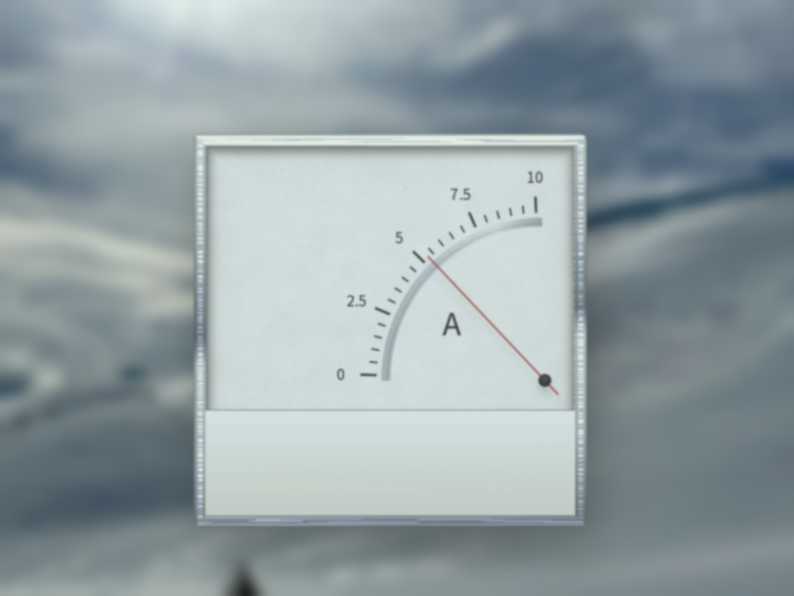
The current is A 5.25
